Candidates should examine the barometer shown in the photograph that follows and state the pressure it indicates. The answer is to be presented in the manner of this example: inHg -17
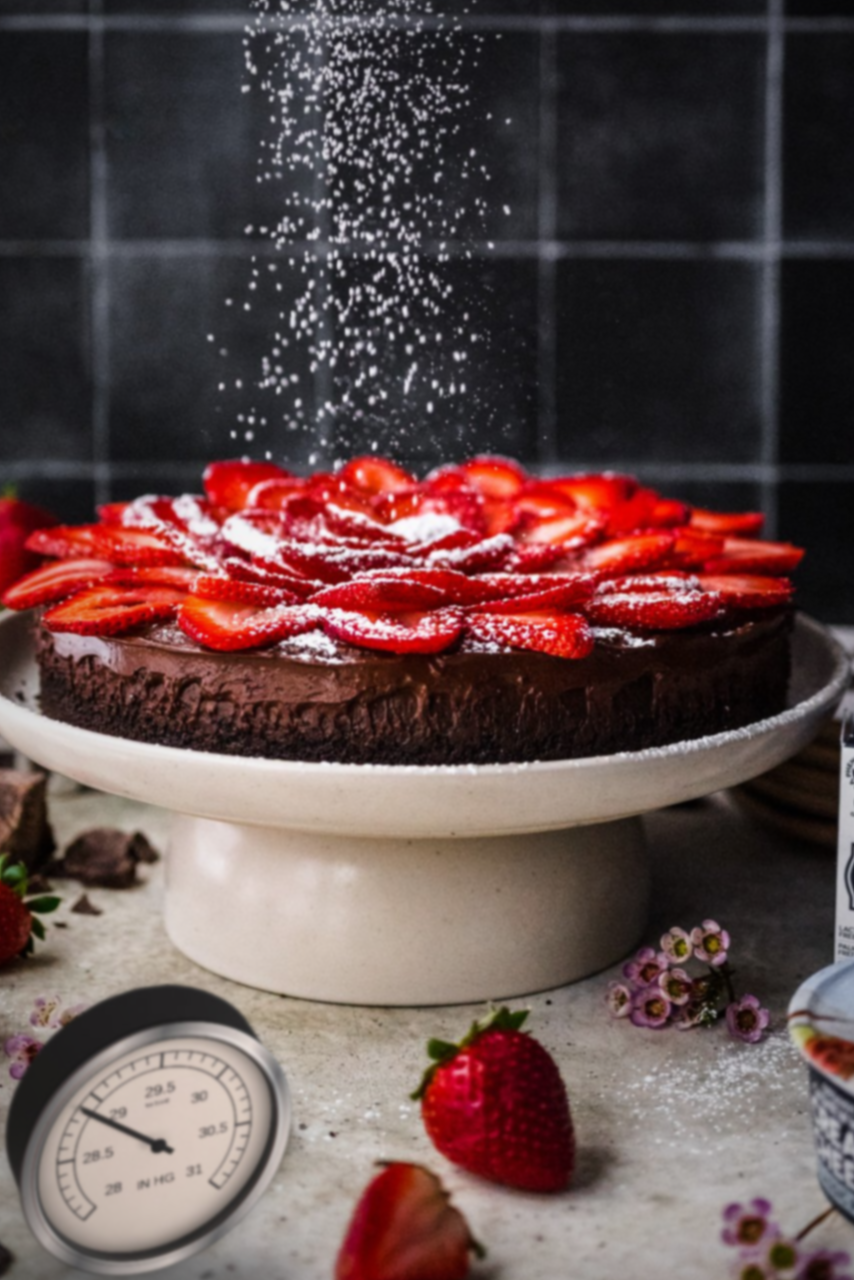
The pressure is inHg 28.9
